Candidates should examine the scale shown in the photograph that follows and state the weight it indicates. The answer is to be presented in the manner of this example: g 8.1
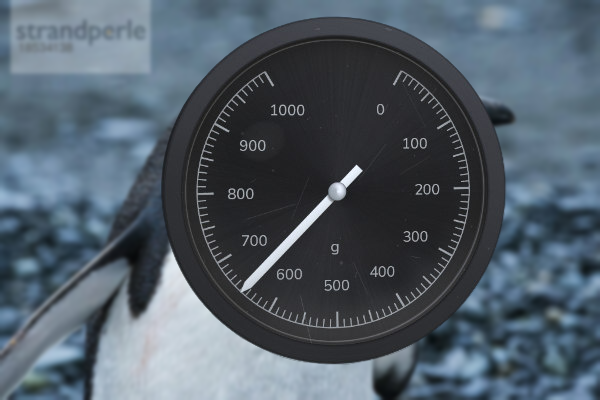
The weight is g 650
